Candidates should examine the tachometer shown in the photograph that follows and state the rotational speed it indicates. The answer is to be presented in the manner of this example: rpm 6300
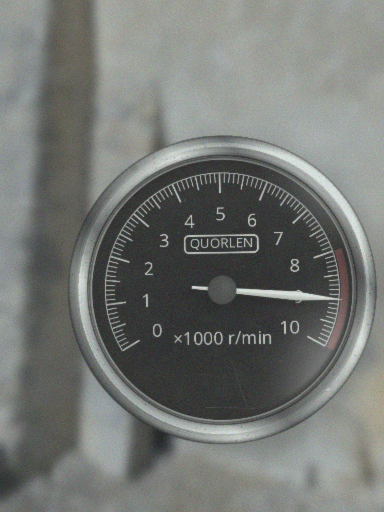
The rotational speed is rpm 9000
